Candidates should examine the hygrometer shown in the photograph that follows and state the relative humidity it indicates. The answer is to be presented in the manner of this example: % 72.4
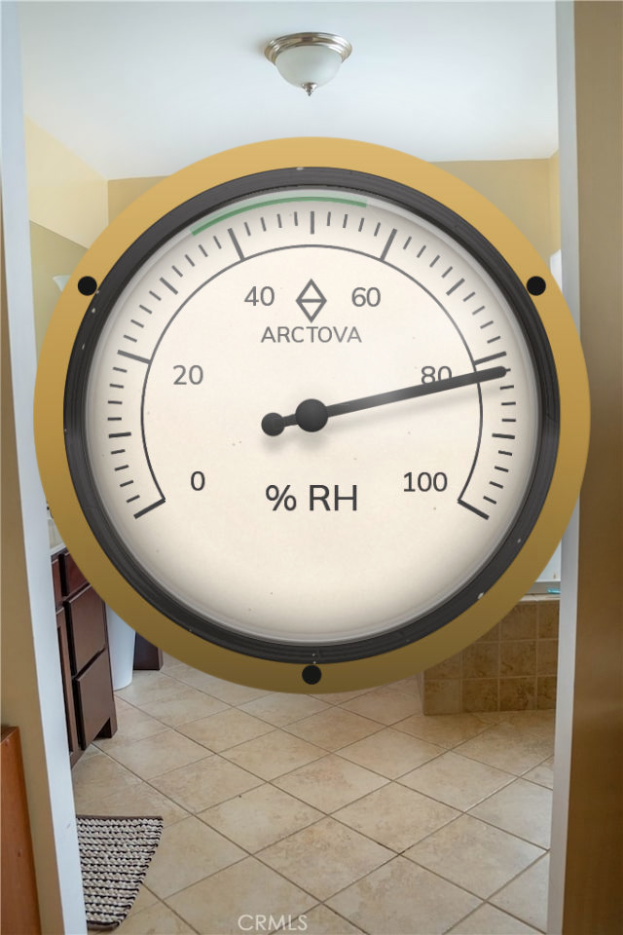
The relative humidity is % 82
